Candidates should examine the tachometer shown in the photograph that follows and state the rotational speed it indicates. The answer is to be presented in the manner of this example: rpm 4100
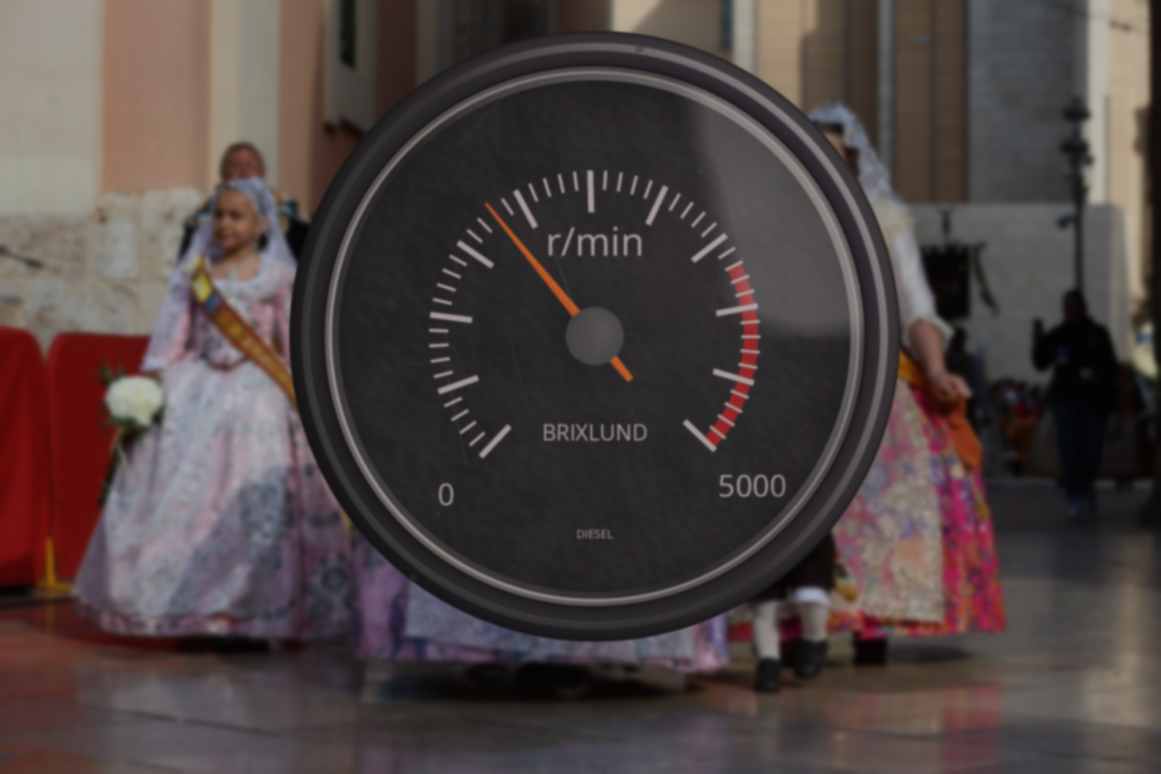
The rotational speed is rpm 1800
